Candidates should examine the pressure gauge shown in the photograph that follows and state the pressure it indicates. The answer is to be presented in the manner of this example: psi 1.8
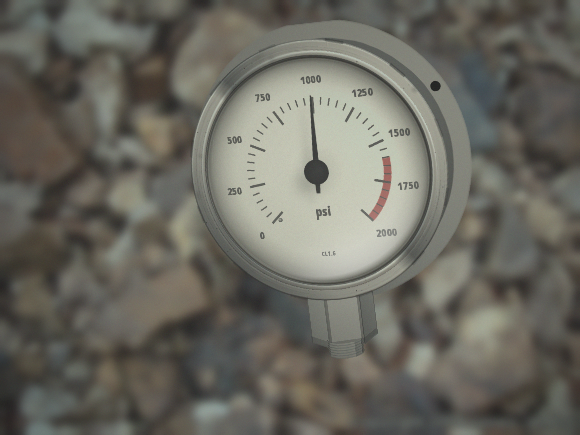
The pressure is psi 1000
